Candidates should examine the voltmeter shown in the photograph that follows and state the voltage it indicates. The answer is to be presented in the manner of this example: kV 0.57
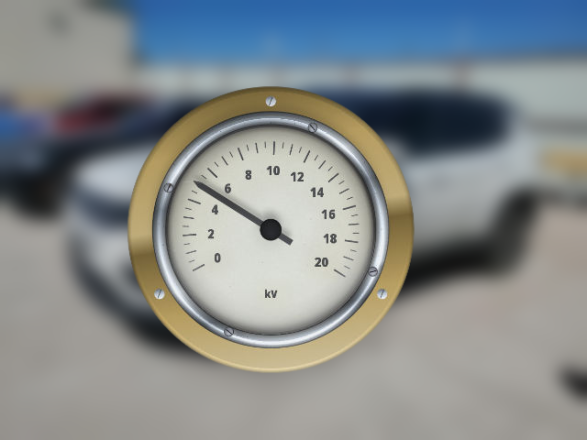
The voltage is kV 5
